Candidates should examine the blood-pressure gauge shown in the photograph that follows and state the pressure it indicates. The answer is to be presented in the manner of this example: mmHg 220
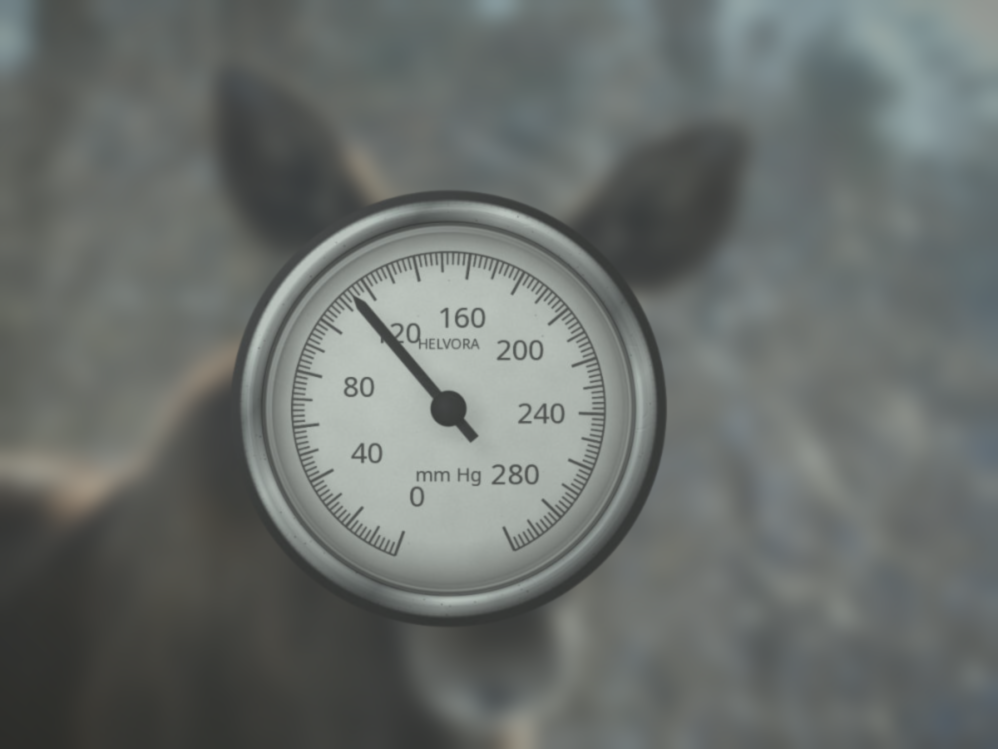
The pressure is mmHg 114
